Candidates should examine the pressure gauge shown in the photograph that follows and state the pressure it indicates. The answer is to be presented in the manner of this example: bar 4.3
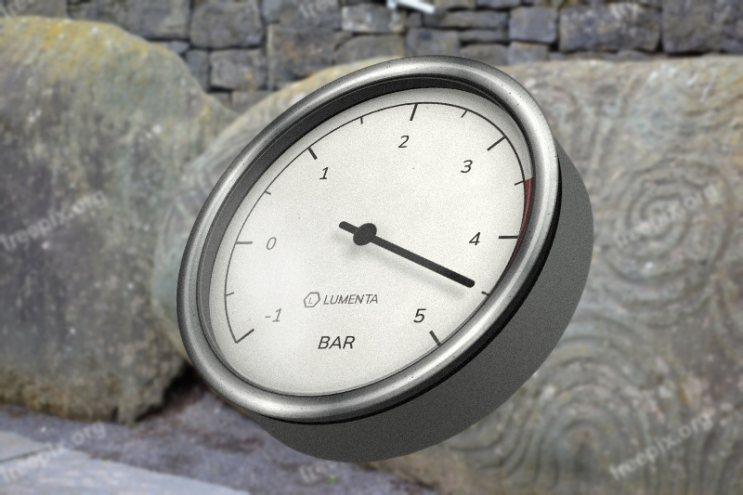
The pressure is bar 4.5
